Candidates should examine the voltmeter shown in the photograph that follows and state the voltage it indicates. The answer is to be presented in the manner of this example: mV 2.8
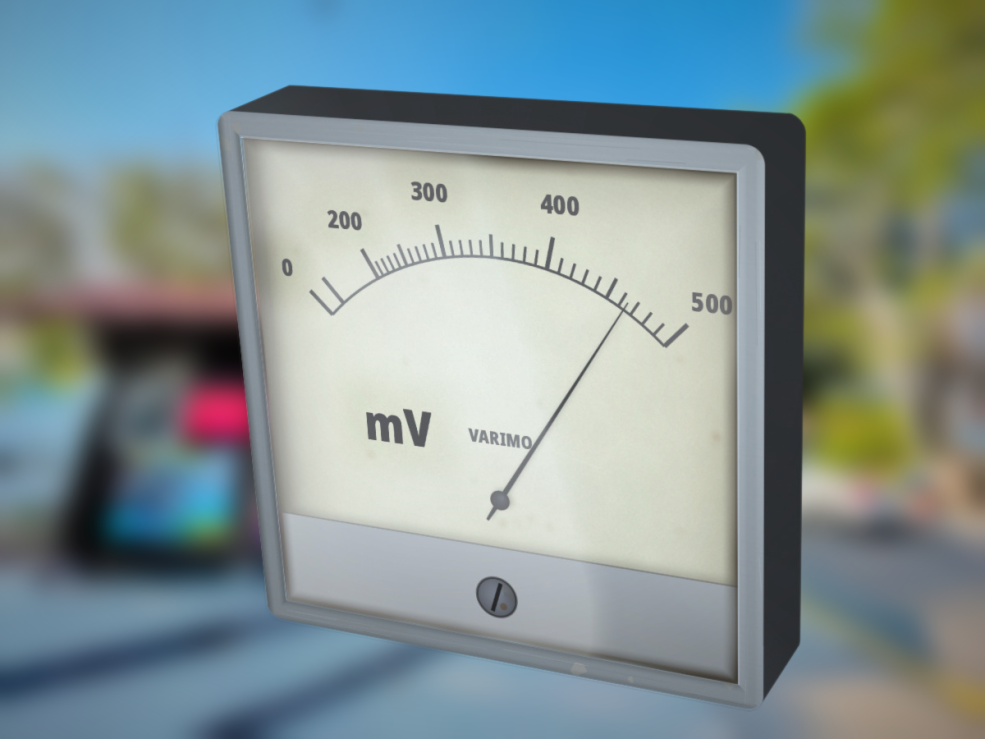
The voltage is mV 465
